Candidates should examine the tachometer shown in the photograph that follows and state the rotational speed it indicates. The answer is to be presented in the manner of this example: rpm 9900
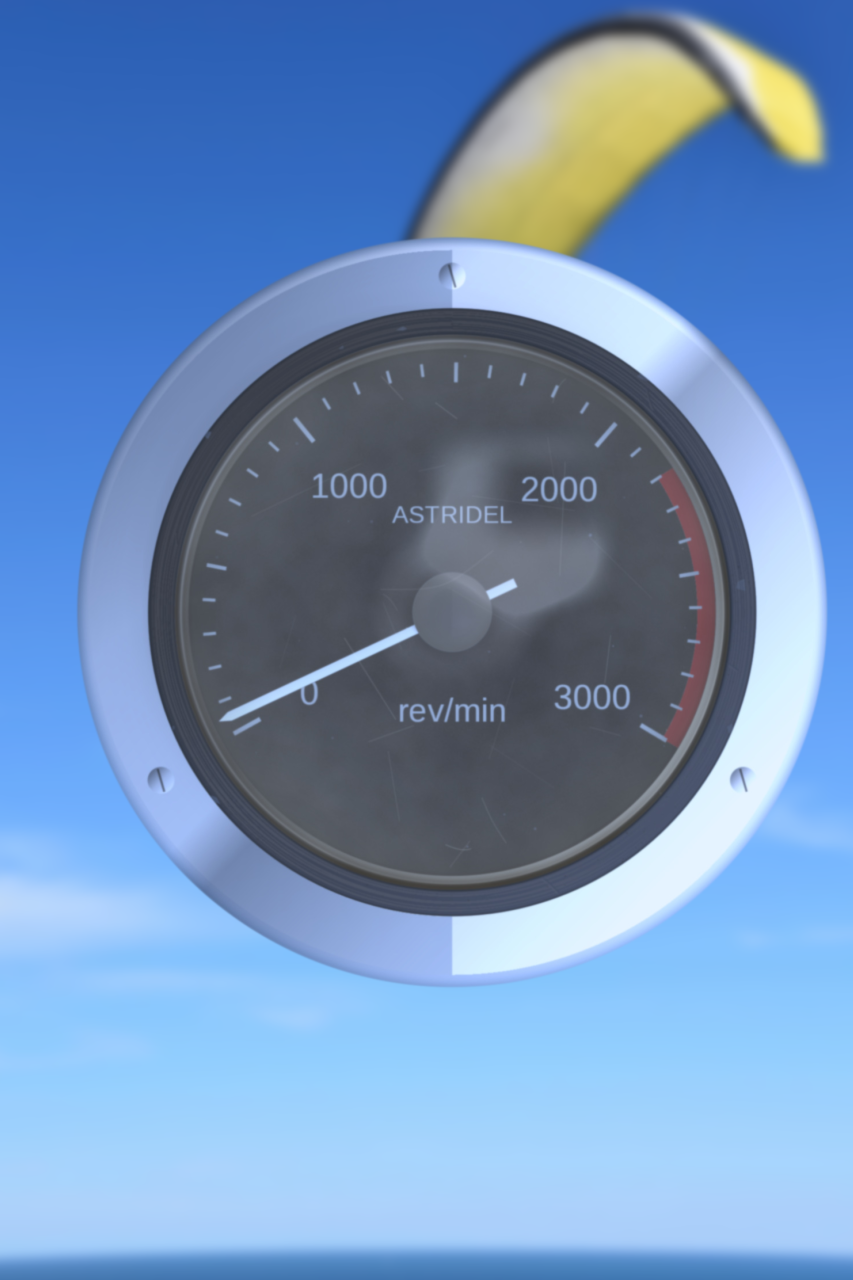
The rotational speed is rpm 50
